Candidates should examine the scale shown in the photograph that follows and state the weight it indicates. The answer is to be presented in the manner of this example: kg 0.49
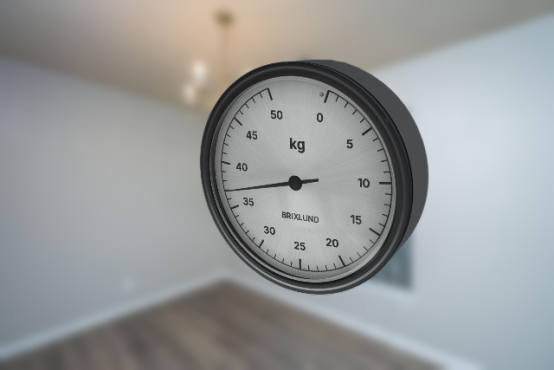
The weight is kg 37
